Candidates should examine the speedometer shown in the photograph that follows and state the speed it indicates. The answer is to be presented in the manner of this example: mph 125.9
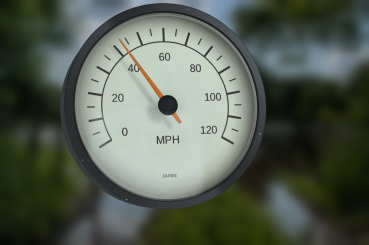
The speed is mph 42.5
